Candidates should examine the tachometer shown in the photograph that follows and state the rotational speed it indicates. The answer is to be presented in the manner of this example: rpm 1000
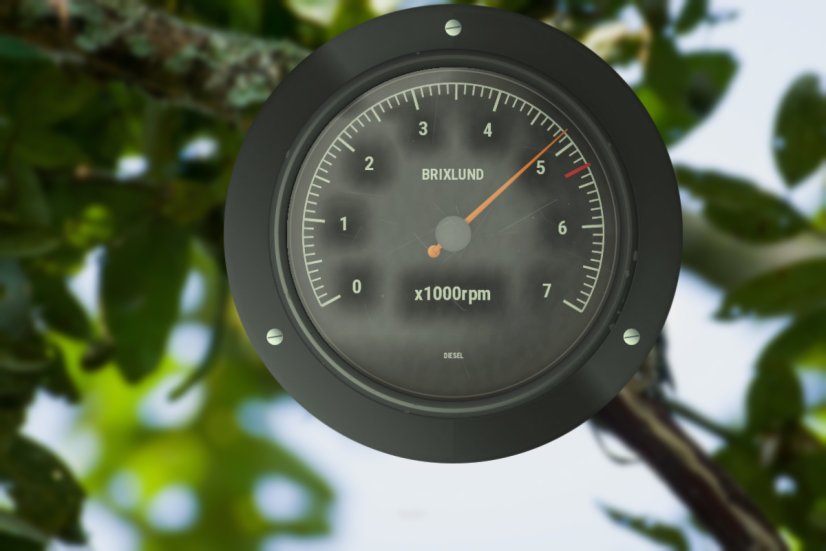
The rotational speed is rpm 4850
